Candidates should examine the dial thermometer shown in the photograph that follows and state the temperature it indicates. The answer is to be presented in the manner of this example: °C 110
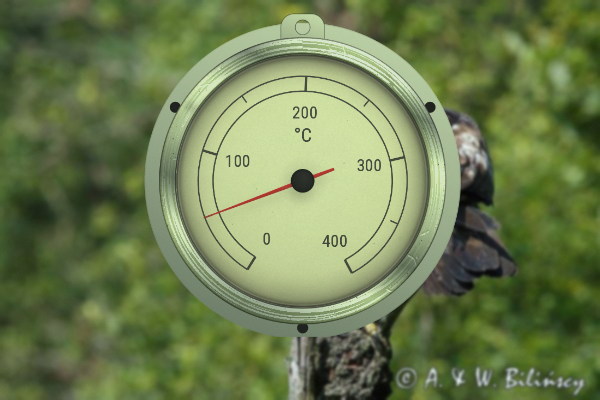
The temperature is °C 50
